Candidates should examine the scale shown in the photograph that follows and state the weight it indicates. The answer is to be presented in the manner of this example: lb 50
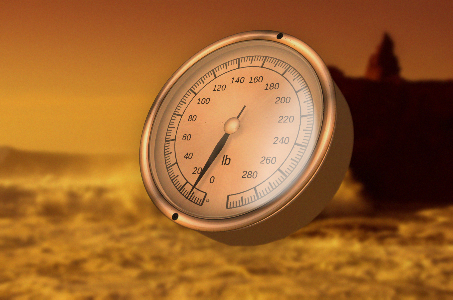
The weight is lb 10
